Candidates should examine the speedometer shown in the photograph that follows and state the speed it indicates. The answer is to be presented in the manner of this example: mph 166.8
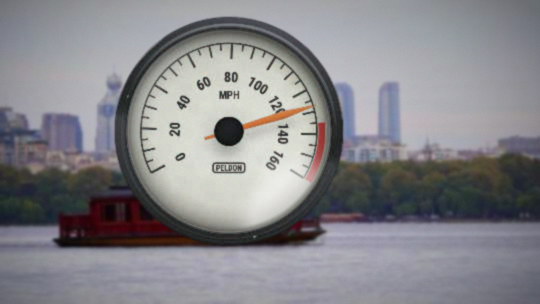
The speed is mph 127.5
